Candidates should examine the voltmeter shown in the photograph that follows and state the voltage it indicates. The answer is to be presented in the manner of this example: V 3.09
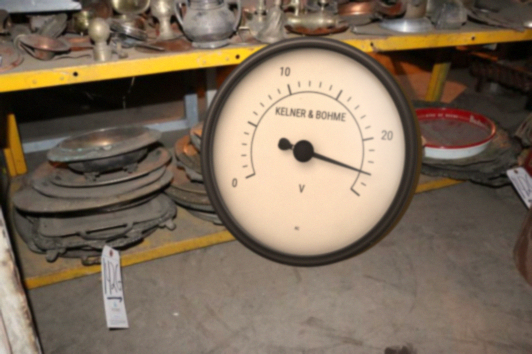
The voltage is V 23
